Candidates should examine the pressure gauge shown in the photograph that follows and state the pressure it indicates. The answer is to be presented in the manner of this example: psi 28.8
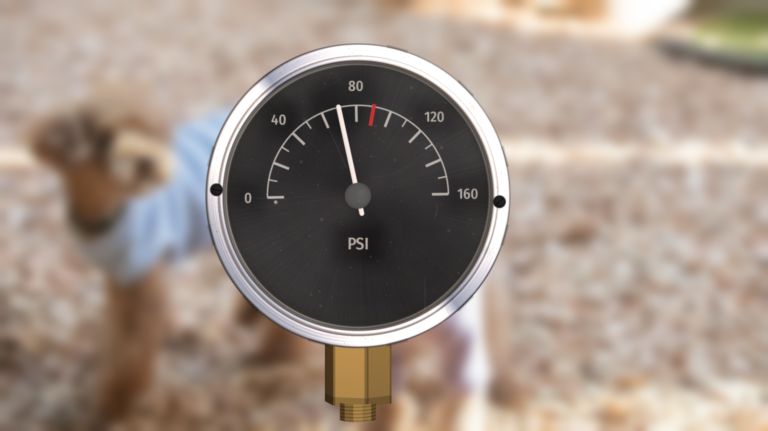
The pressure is psi 70
